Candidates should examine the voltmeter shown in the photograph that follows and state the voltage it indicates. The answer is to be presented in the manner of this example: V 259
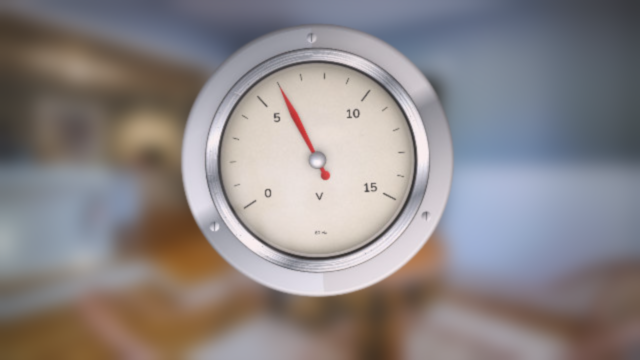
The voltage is V 6
